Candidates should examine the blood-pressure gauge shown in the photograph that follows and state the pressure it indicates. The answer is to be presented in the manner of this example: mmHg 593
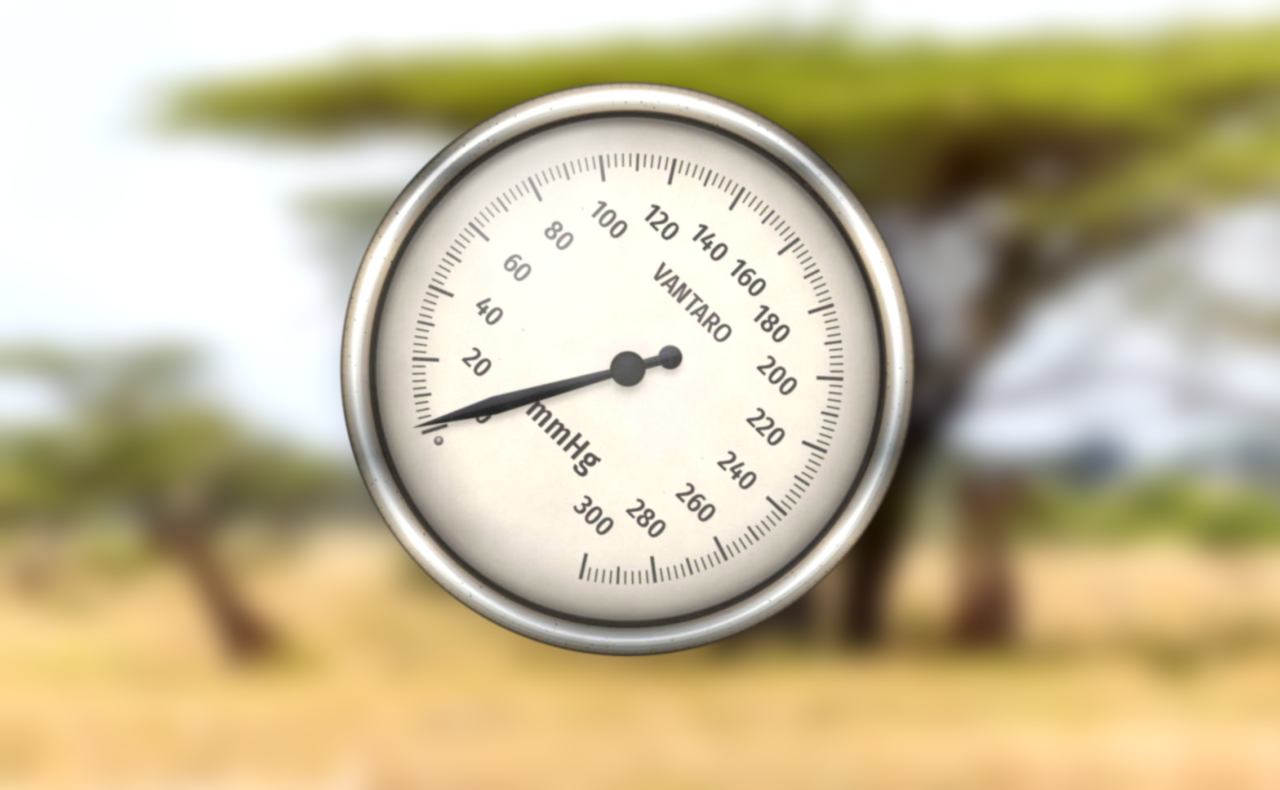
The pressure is mmHg 2
